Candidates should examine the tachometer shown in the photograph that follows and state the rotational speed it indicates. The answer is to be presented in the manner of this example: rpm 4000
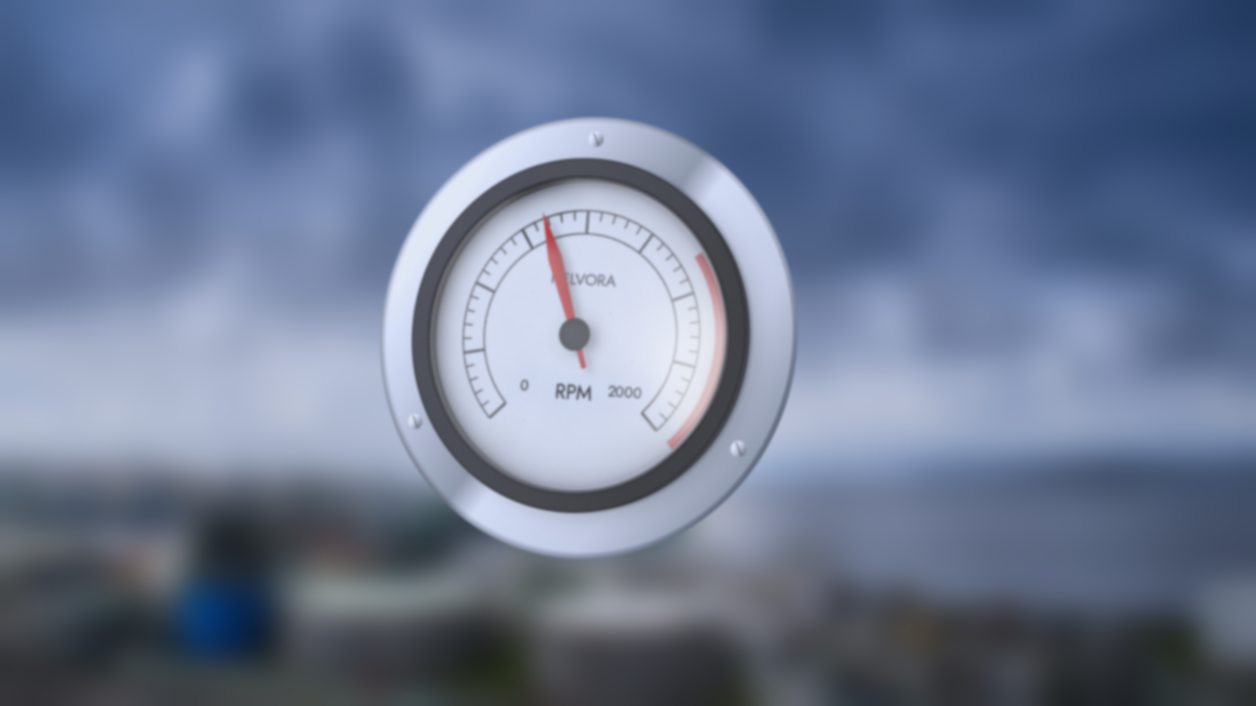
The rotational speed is rpm 850
